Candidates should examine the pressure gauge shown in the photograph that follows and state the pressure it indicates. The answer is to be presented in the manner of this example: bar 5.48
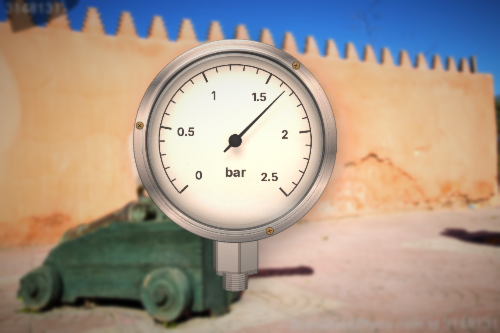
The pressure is bar 1.65
